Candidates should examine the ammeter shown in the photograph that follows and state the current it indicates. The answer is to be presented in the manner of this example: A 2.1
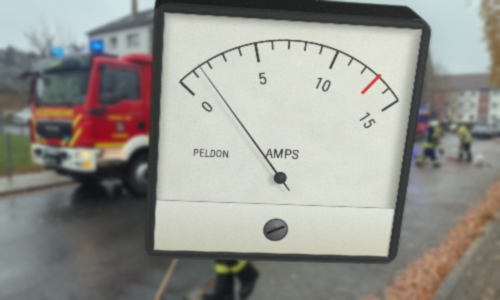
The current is A 1.5
